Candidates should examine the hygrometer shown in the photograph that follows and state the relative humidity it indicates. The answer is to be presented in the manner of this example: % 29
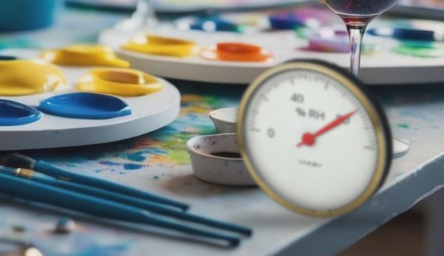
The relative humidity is % 80
